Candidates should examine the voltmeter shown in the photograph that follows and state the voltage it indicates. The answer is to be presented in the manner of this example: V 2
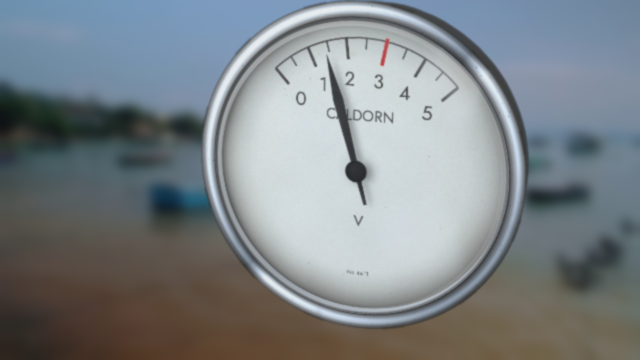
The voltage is V 1.5
